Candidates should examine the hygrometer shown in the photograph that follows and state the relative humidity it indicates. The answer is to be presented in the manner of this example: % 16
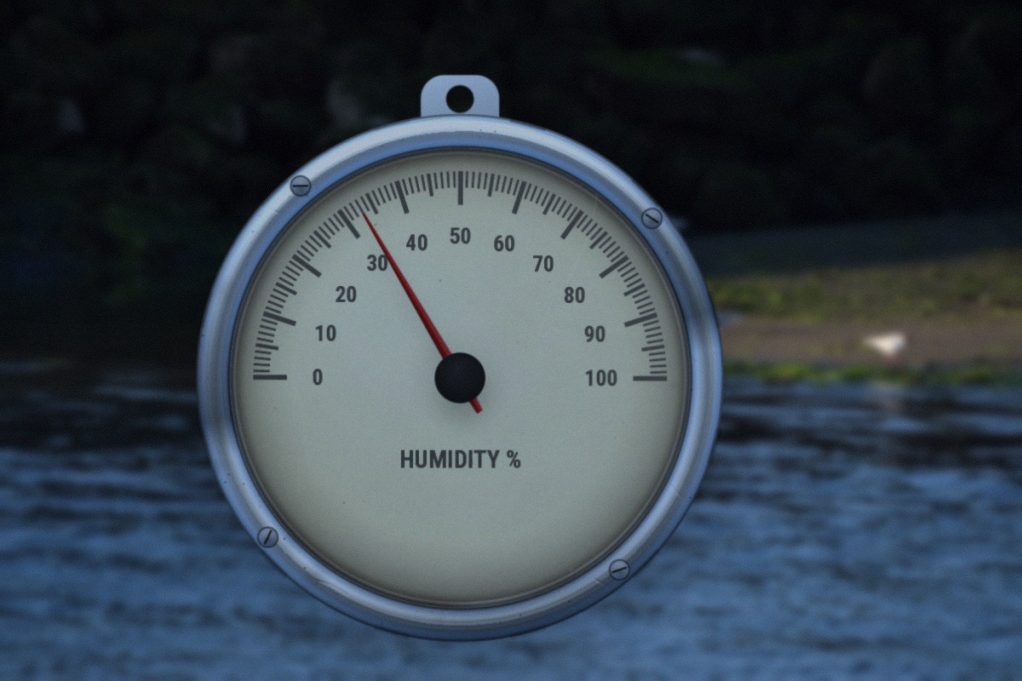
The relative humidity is % 33
